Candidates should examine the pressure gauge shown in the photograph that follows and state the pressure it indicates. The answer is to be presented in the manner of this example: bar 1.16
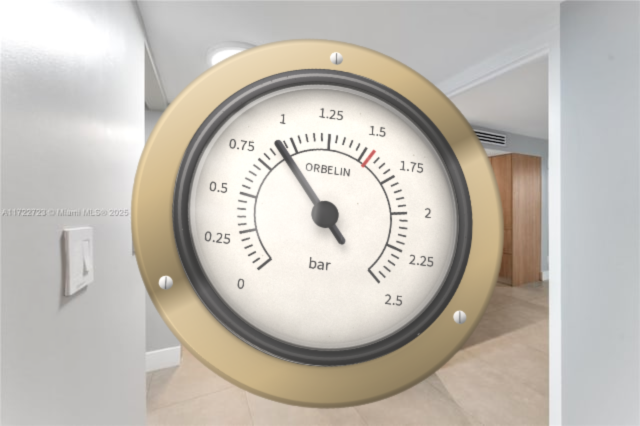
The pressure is bar 0.9
